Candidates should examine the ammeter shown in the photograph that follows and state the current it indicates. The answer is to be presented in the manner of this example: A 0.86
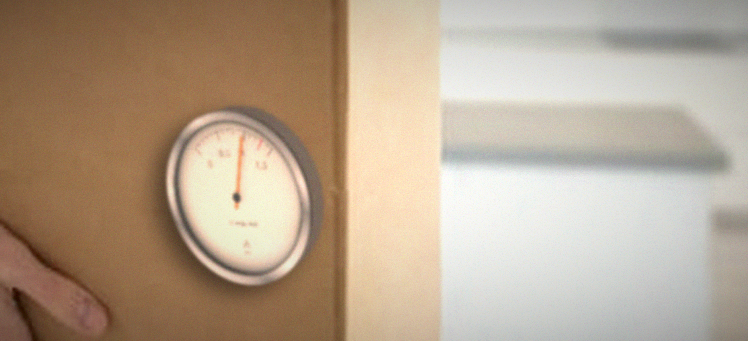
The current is A 1
